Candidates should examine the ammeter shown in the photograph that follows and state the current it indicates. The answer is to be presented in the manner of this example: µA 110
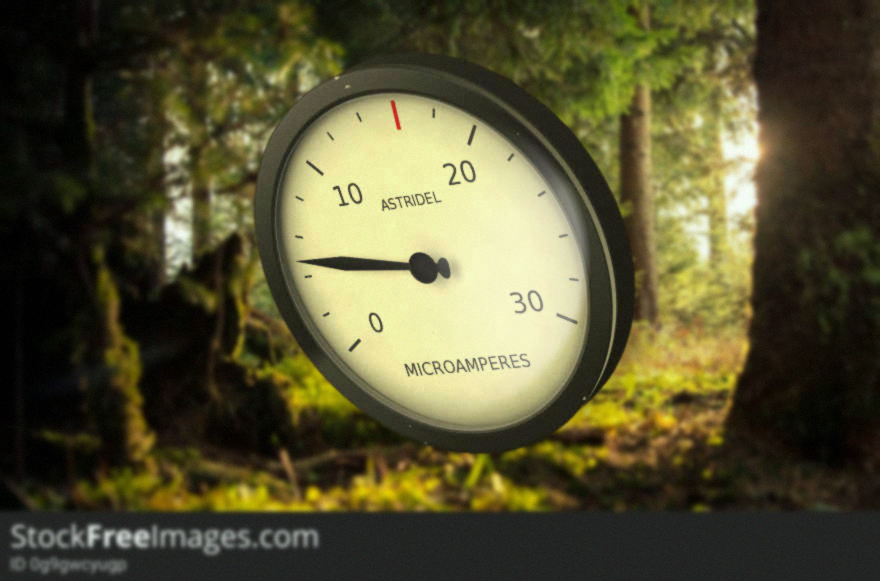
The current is µA 5
